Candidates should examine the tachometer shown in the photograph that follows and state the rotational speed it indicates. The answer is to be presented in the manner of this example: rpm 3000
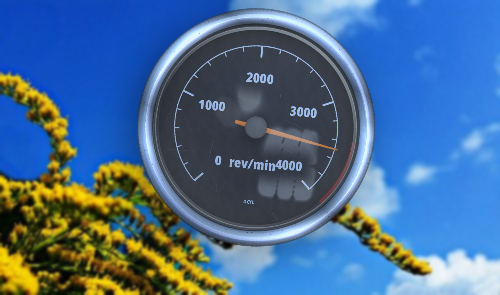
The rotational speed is rpm 3500
